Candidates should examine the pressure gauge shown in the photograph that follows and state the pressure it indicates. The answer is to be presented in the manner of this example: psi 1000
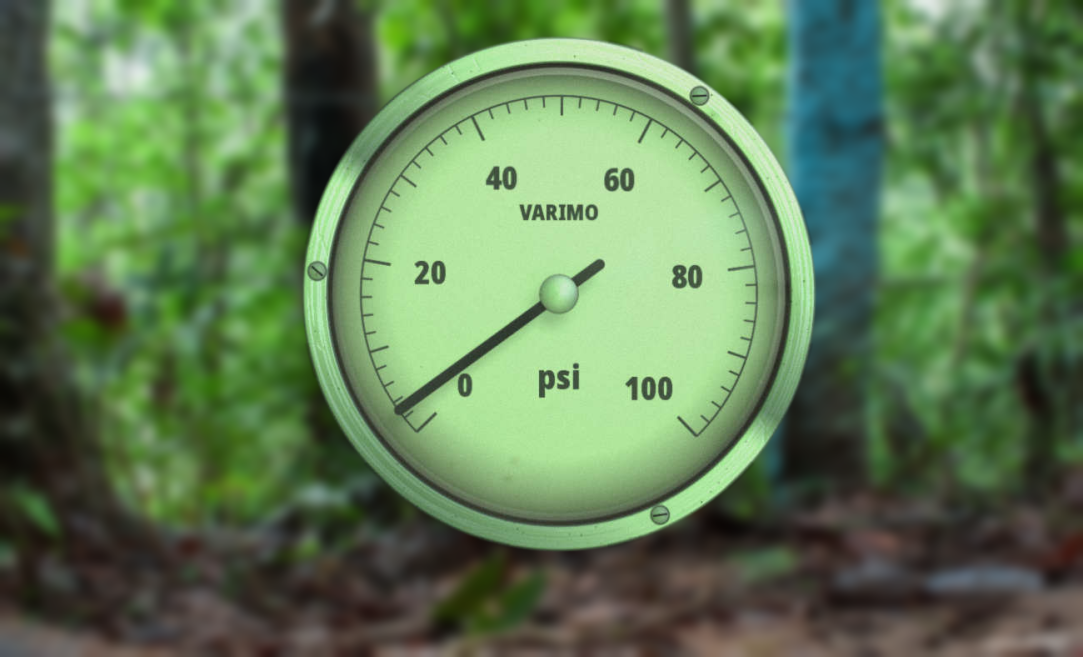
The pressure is psi 3
